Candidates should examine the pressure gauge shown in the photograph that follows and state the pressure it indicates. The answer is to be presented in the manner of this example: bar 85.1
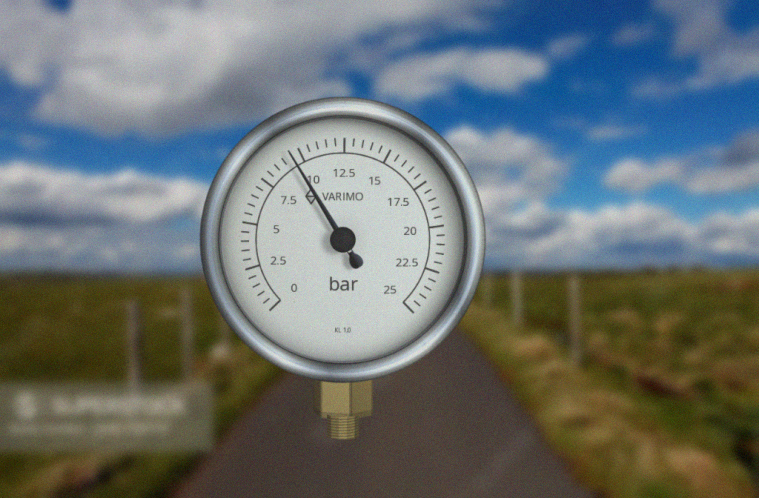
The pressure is bar 9.5
